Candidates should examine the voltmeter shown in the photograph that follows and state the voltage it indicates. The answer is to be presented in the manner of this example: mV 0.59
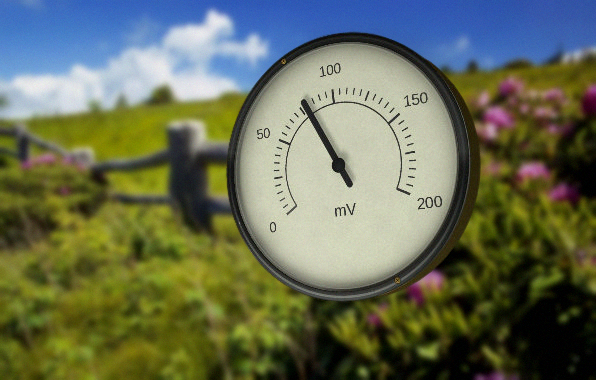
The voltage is mV 80
